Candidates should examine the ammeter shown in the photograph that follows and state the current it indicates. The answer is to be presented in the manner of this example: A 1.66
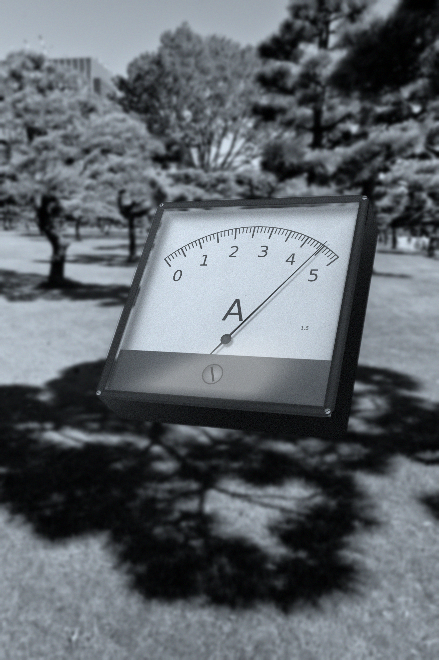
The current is A 4.5
